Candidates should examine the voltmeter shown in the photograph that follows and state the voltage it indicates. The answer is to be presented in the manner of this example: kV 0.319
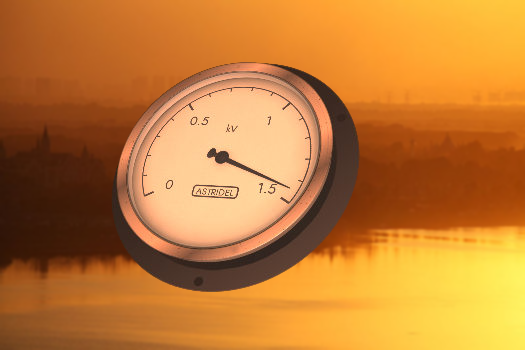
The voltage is kV 1.45
